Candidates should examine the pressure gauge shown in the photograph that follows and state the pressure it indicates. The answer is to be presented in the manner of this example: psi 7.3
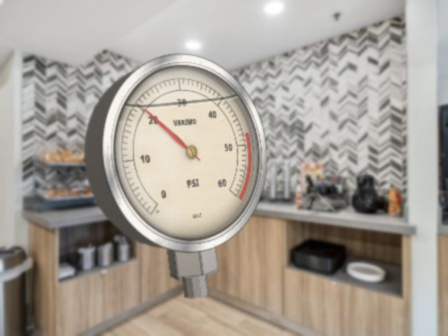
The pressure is psi 20
